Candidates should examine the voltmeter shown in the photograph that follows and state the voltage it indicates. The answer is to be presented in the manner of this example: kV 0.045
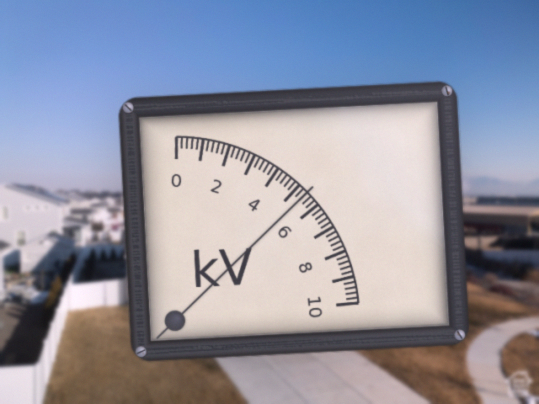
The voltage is kV 5.4
